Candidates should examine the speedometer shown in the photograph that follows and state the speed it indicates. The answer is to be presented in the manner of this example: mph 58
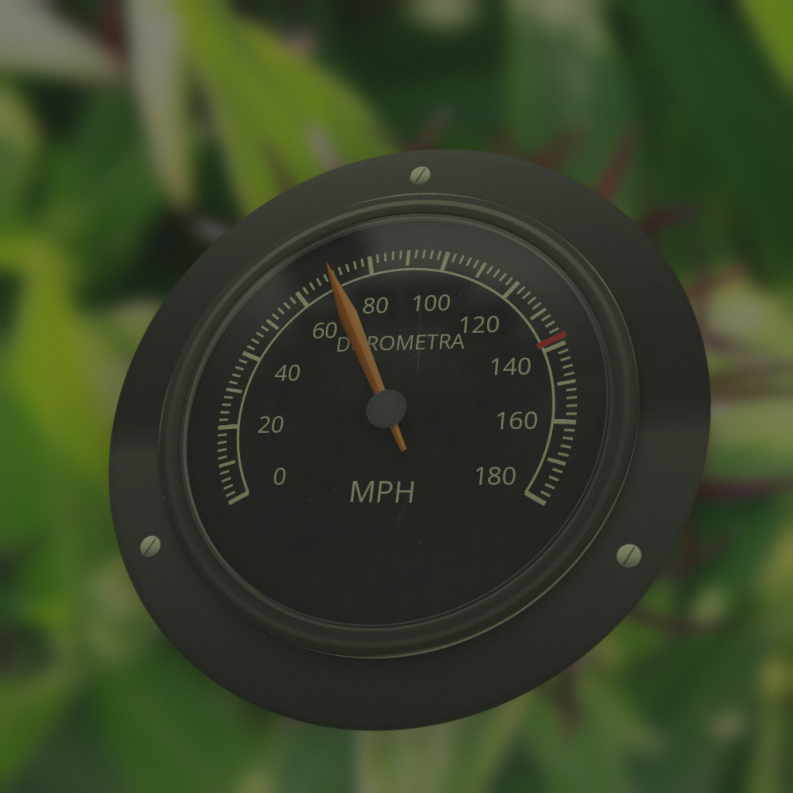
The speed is mph 70
